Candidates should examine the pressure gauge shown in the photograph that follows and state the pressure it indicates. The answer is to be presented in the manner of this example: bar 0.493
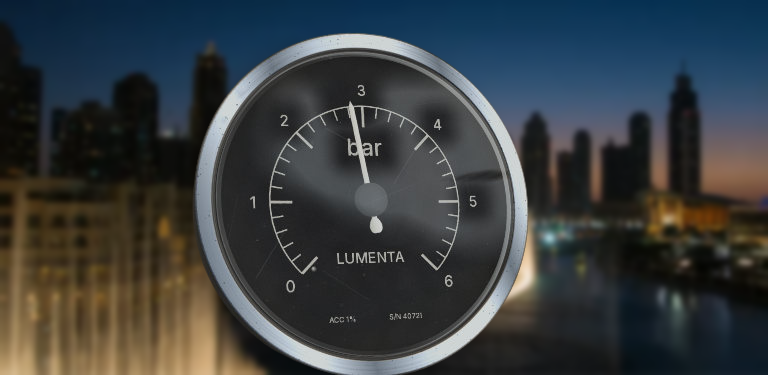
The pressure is bar 2.8
